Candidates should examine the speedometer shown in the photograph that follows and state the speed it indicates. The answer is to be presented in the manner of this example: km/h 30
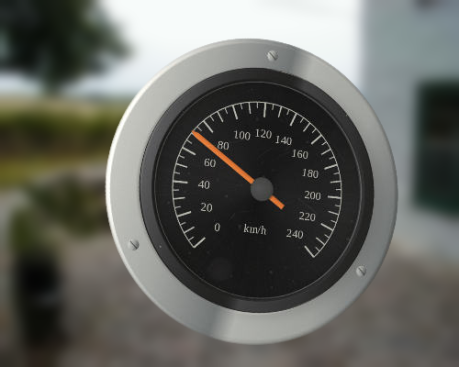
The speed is km/h 70
